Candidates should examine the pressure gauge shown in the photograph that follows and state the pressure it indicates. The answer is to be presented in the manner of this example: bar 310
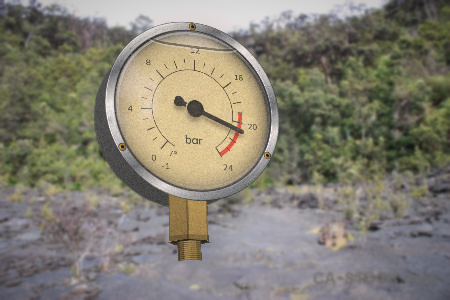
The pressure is bar 21
